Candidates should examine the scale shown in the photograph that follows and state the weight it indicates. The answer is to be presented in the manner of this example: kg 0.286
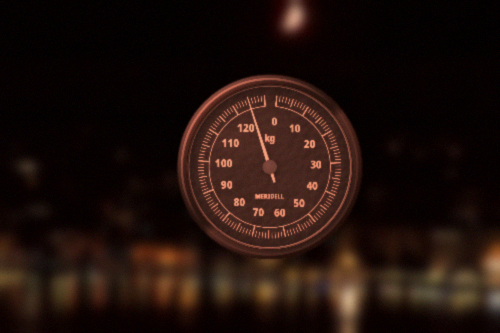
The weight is kg 125
